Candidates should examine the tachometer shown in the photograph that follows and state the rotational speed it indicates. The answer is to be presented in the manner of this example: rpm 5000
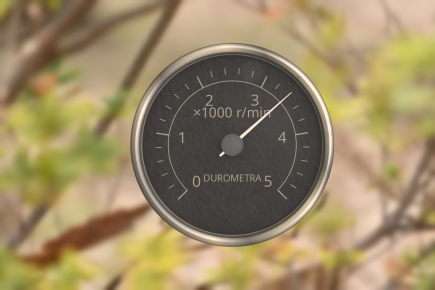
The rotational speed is rpm 3400
